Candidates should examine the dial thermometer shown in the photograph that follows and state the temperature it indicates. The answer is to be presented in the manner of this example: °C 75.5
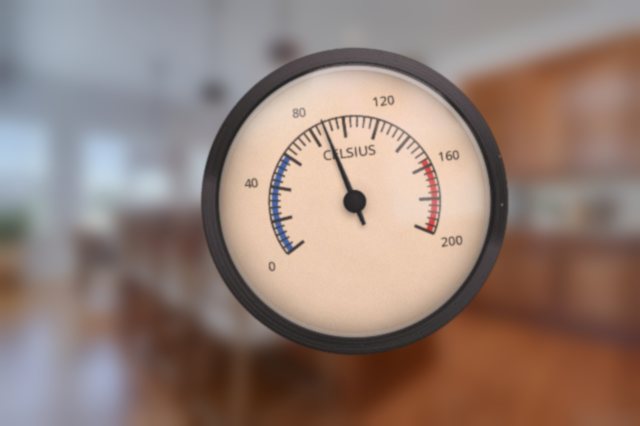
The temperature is °C 88
